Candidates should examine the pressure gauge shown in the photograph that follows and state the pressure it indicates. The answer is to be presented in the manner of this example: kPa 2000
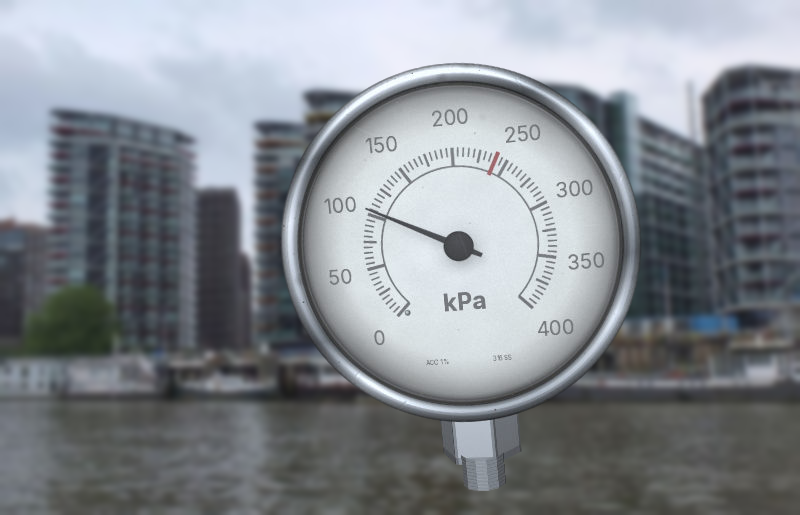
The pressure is kPa 105
